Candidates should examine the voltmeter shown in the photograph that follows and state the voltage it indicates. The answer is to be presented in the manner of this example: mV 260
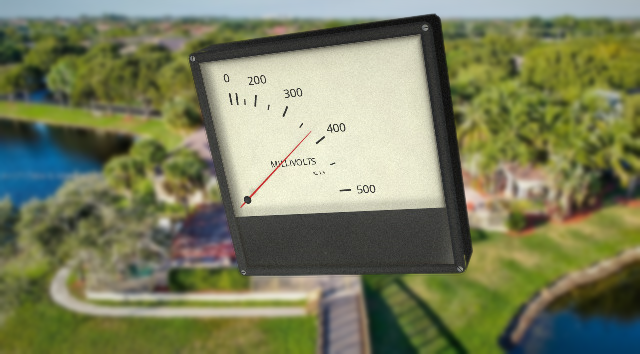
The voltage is mV 375
